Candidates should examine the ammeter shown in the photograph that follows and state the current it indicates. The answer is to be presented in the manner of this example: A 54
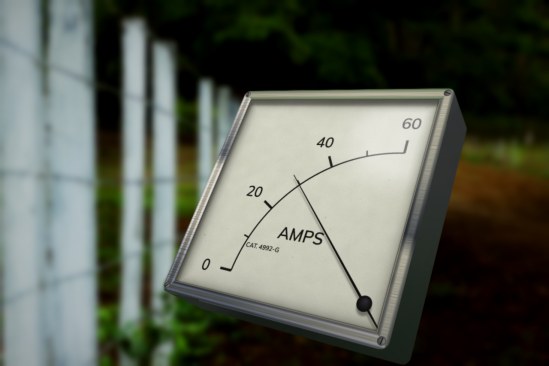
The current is A 30
